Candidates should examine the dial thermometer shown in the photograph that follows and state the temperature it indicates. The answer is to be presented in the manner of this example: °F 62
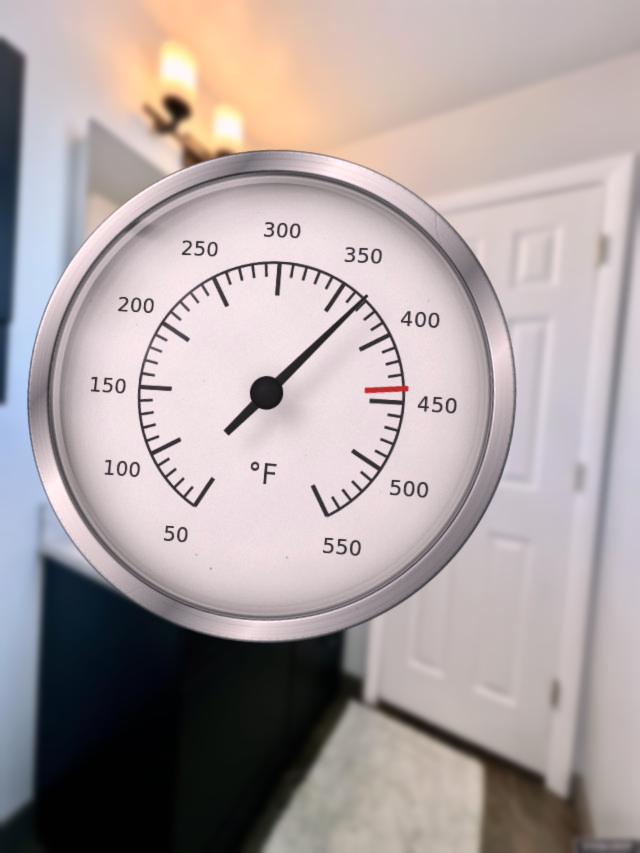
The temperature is °F 370
